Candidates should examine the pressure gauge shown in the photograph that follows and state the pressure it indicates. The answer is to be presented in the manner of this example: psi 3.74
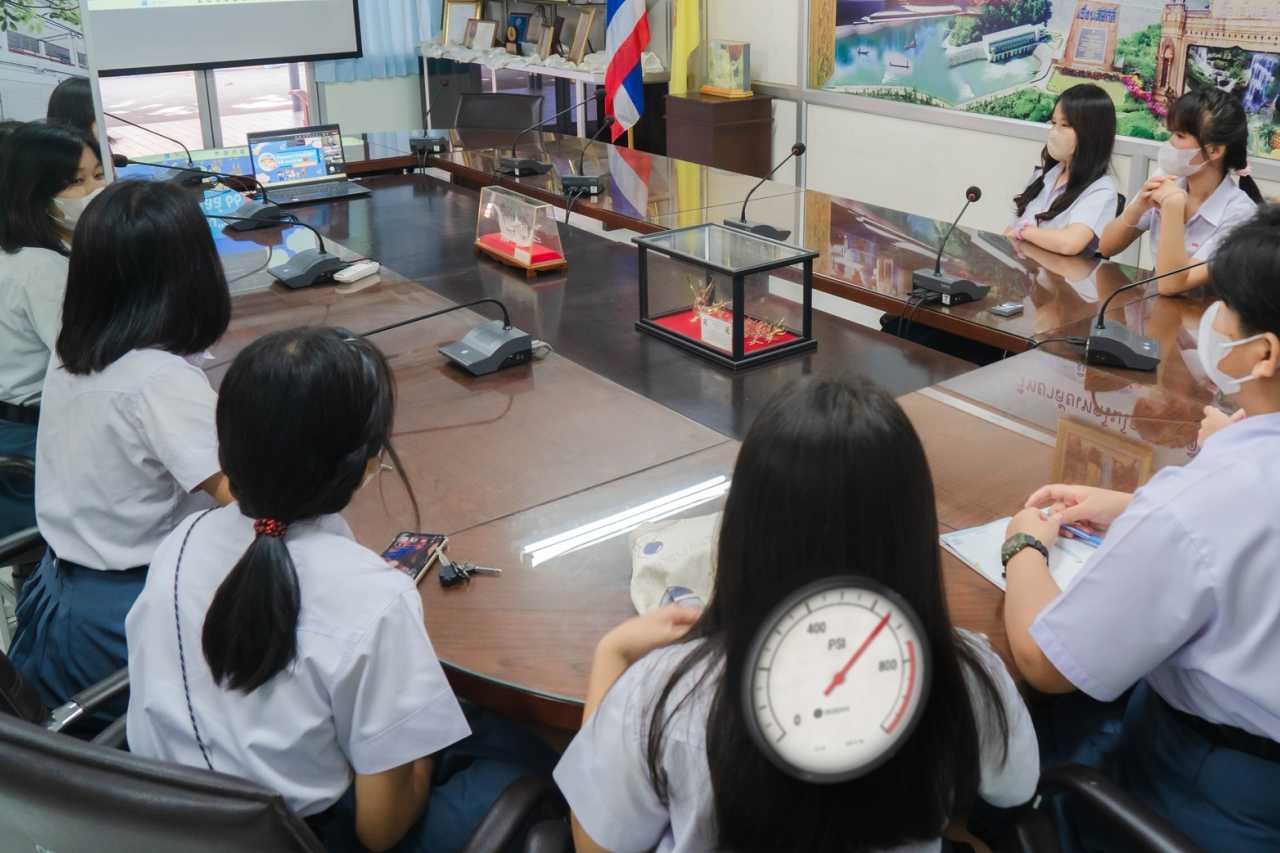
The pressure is psi 650
